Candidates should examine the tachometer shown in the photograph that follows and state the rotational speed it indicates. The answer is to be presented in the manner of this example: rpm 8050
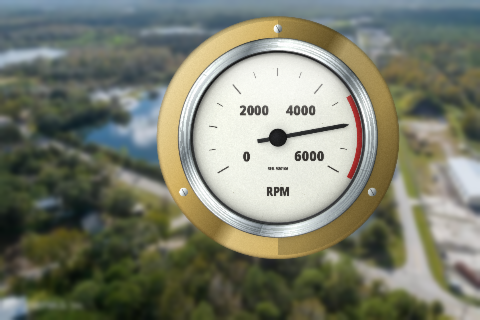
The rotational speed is rpm 5000
